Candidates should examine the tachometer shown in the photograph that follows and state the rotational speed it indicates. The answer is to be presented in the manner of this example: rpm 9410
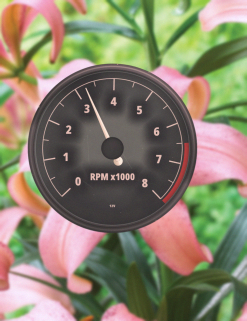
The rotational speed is rpm 3250
